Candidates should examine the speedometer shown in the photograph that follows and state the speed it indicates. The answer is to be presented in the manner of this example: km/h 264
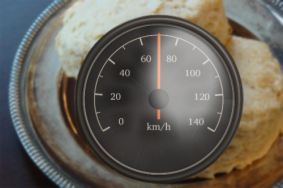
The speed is km/h 70
